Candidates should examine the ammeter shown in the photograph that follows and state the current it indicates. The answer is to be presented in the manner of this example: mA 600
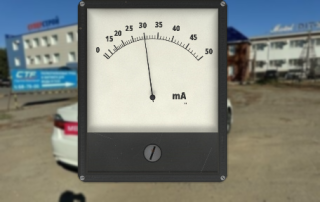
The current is mA 30
